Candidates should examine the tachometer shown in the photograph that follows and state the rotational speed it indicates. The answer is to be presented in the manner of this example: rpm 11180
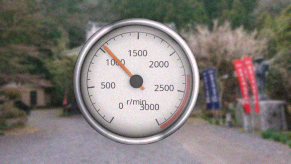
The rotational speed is rpm 1050
